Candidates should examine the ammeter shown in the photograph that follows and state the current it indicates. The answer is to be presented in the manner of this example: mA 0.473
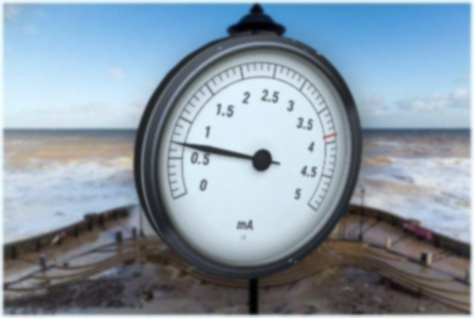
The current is mA 0.7
